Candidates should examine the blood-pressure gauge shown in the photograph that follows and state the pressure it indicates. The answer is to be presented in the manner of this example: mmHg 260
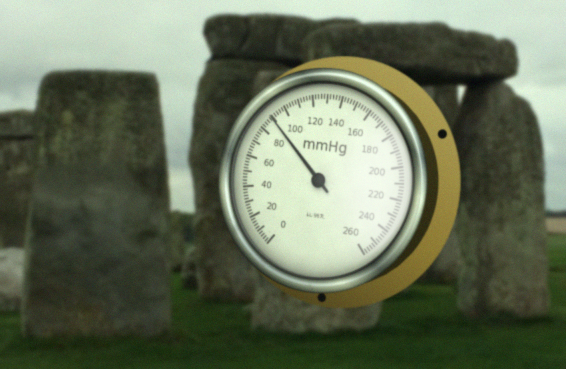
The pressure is mmHg 90
